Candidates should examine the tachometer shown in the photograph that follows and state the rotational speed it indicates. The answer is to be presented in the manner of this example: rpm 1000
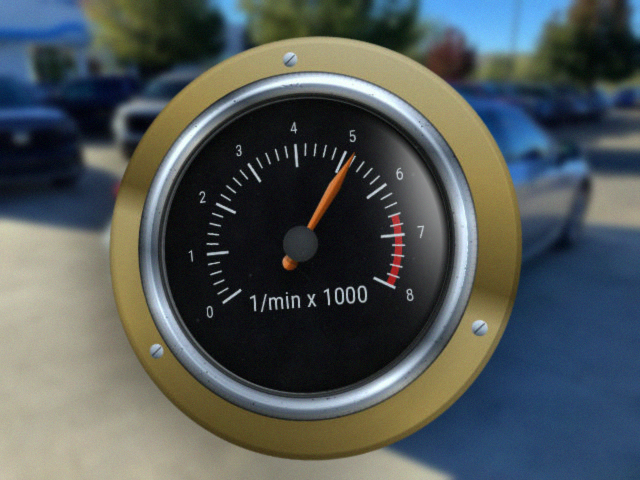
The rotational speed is rpm 5200
